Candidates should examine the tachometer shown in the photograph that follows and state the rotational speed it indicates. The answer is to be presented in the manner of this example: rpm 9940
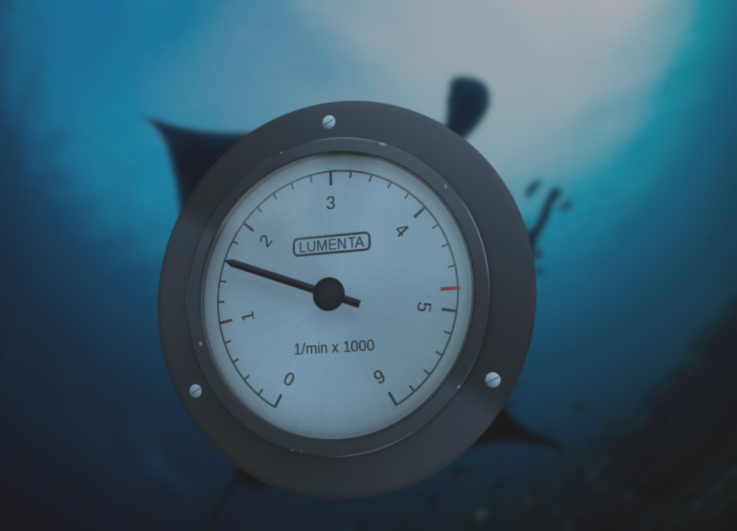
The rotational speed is rpm 1600
